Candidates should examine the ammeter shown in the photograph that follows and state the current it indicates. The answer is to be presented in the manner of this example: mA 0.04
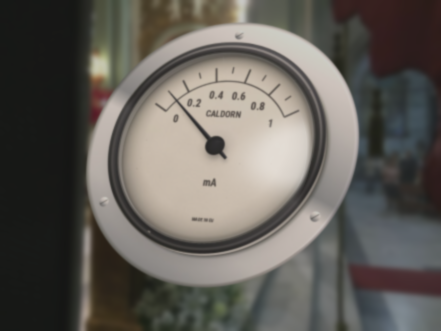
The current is mA 0.1
